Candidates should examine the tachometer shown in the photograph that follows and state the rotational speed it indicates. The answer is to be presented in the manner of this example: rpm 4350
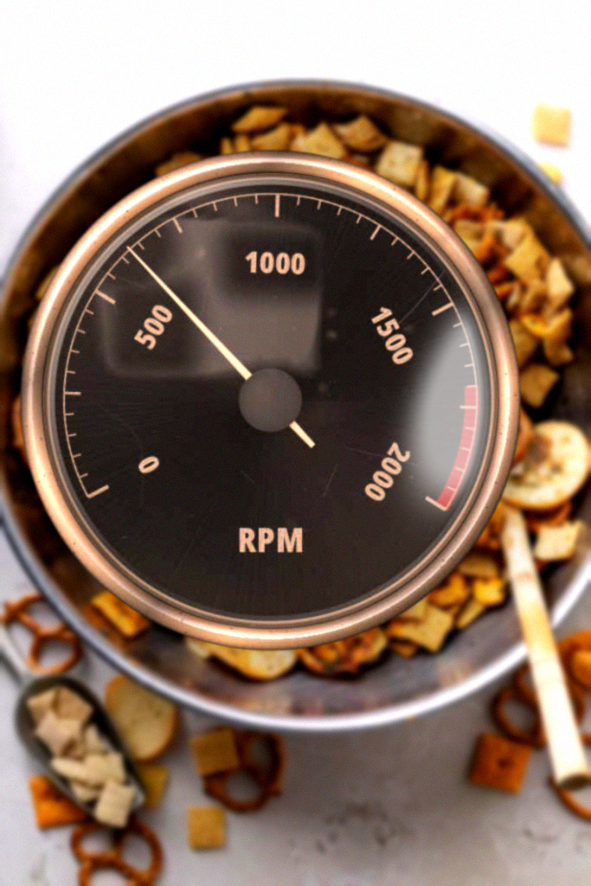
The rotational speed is rpm 625
